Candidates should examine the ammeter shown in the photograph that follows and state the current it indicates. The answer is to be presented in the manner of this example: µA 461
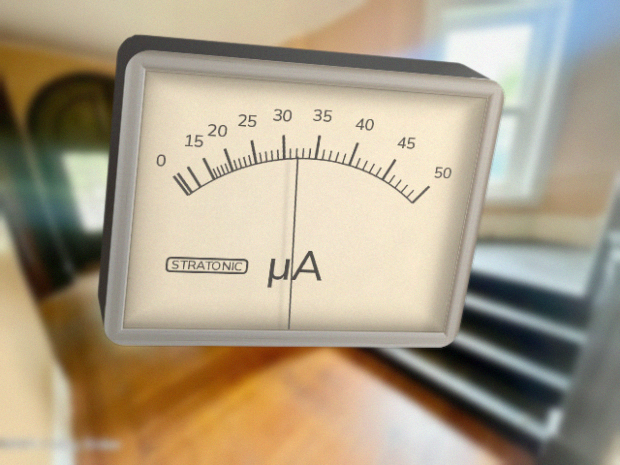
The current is µA 32
